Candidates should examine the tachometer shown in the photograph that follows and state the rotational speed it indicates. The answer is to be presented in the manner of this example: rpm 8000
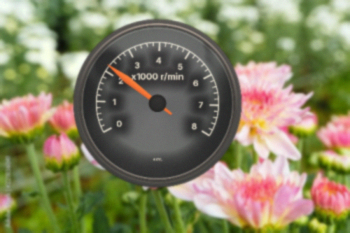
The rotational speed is rpm 2200
